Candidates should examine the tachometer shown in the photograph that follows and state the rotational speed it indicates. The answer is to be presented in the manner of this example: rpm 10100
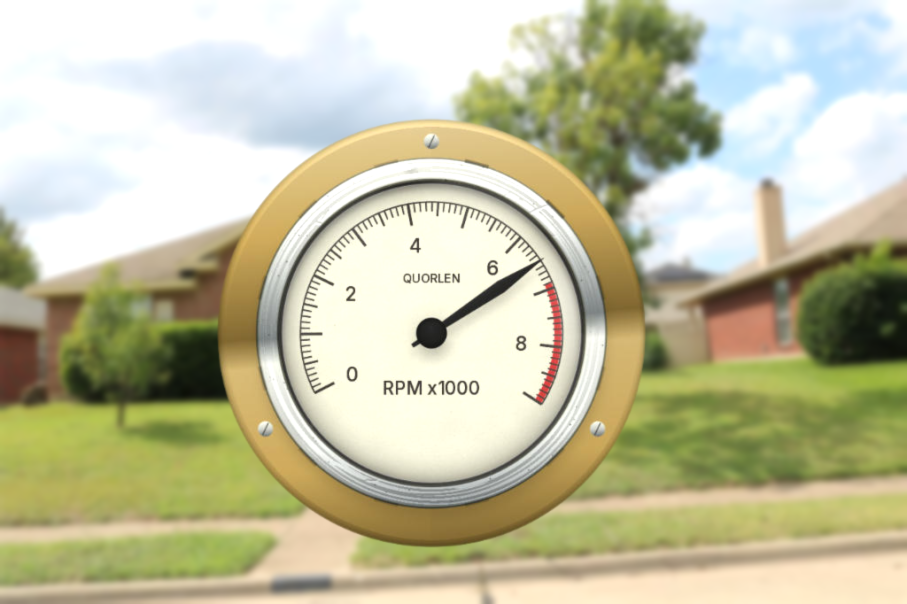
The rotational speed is rpm 6500
